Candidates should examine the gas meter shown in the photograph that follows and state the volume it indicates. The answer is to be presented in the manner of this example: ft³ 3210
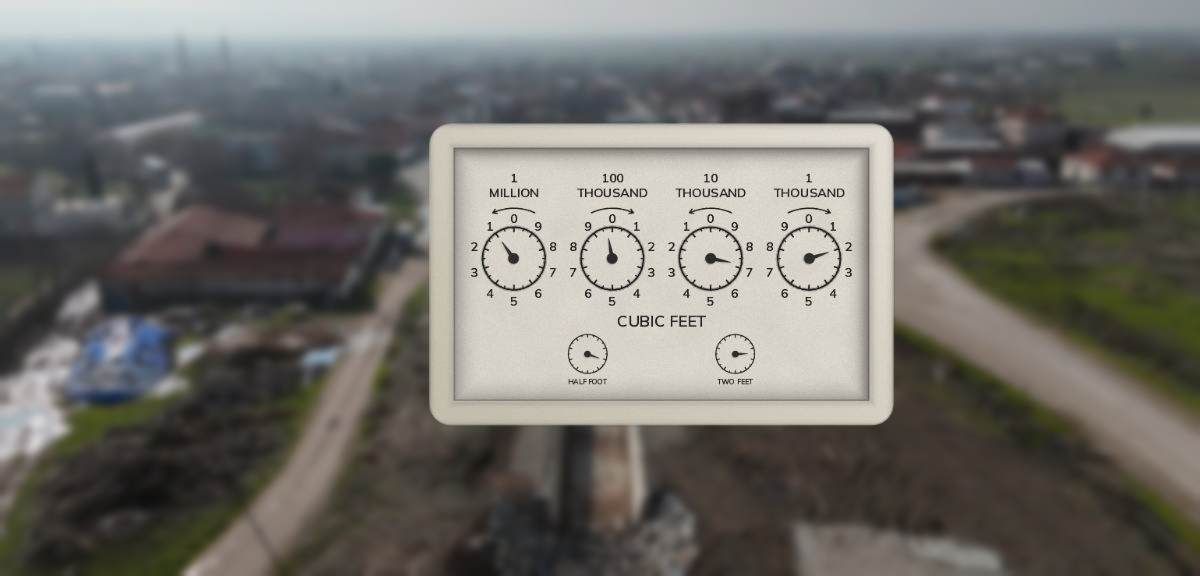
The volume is ft³ 97200
